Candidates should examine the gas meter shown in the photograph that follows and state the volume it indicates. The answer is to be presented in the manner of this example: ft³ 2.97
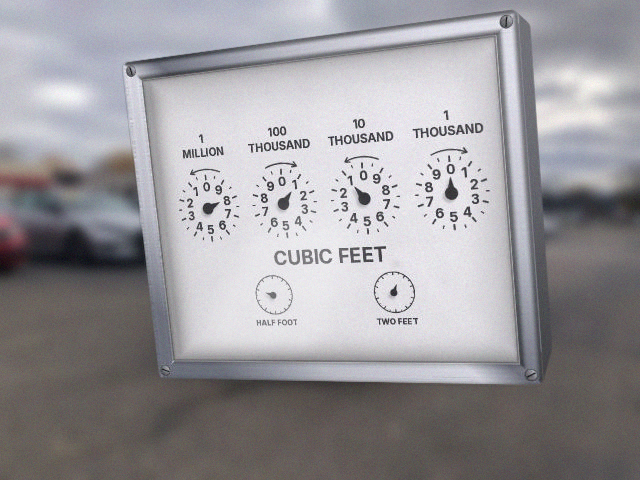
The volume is ft³ 811000
